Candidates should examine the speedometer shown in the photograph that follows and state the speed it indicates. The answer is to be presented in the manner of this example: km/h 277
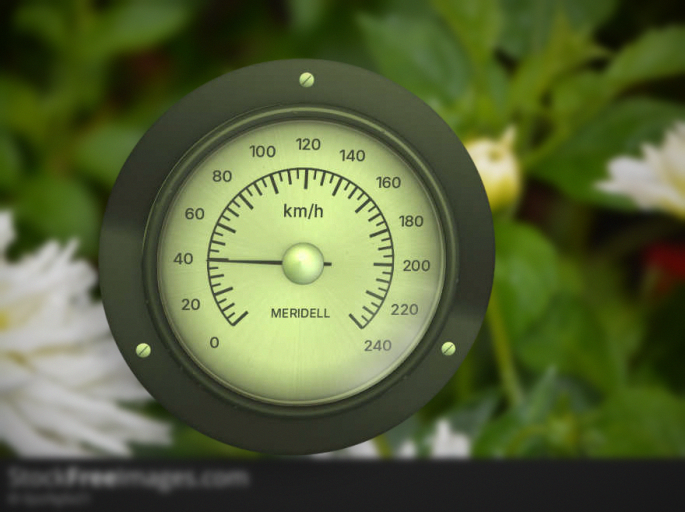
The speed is km/h 40
